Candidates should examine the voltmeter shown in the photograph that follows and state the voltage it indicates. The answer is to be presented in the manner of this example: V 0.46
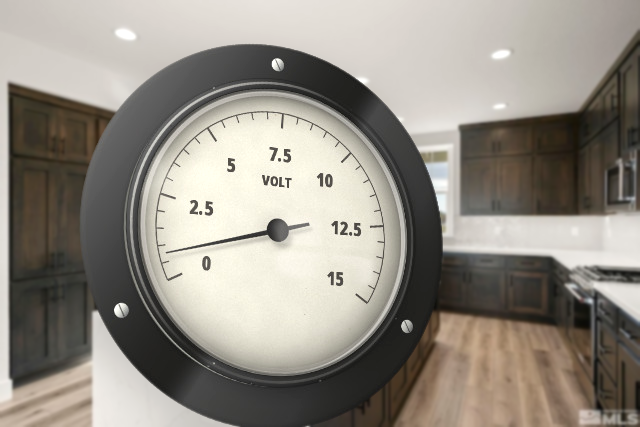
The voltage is V 0.75
